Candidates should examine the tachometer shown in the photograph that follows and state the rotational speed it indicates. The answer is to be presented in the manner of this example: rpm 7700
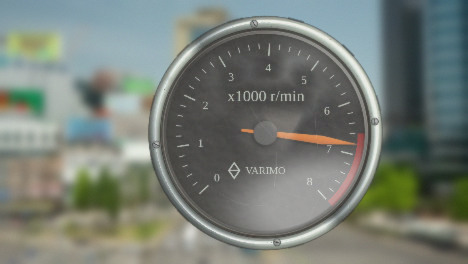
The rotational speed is rpm 6800
